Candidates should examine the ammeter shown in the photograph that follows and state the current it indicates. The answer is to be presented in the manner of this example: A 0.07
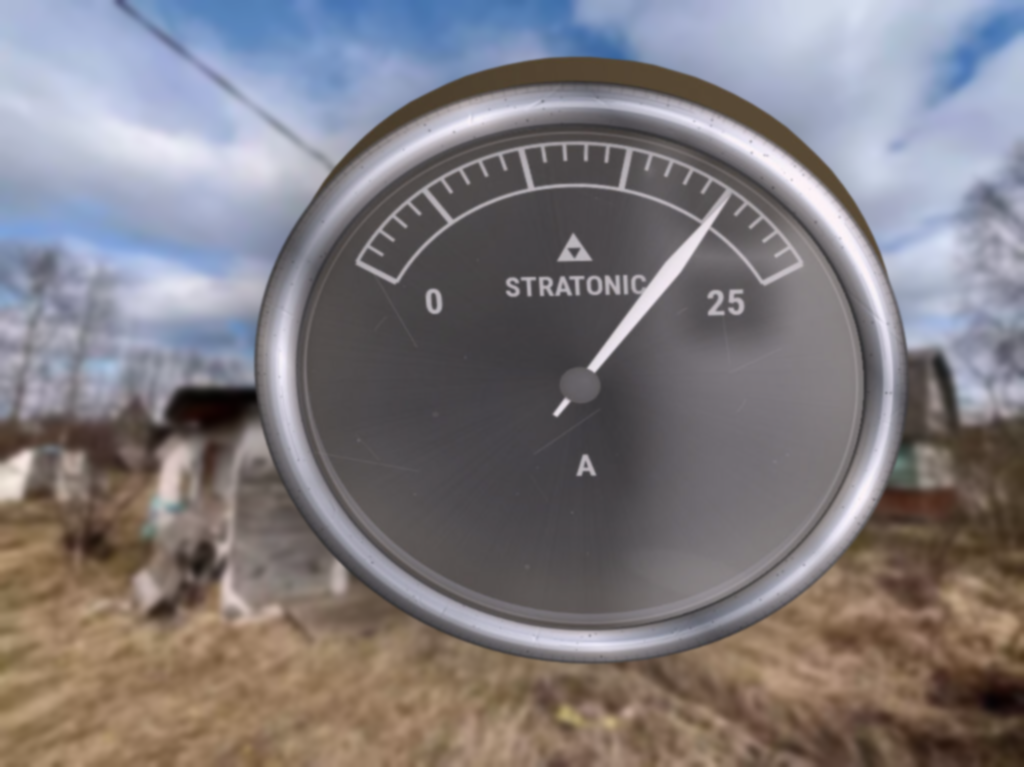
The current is A 20
